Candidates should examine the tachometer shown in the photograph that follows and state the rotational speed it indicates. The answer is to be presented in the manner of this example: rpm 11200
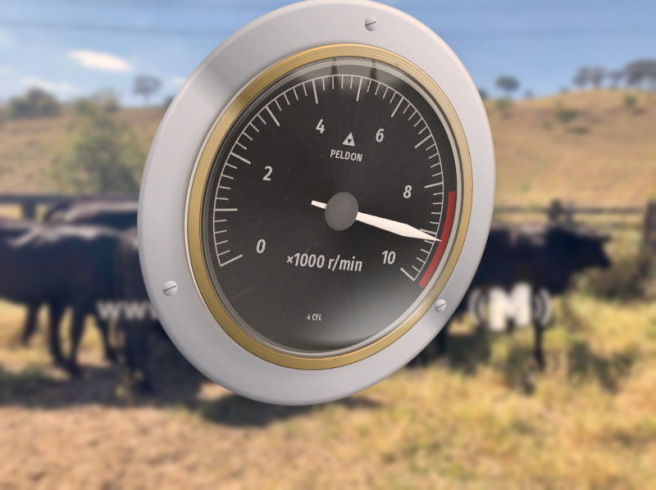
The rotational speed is rpm 9100
